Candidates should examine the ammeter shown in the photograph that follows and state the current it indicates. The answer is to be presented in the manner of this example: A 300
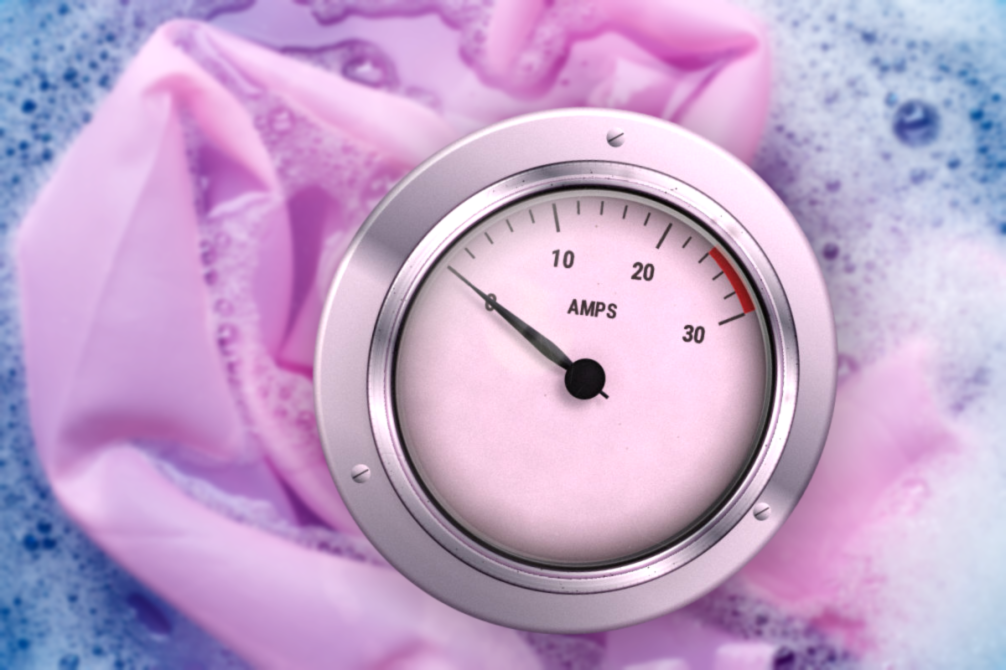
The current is A 0
